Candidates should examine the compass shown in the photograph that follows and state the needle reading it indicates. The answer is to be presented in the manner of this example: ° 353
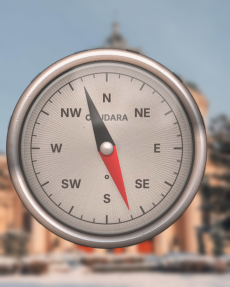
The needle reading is ° 160
